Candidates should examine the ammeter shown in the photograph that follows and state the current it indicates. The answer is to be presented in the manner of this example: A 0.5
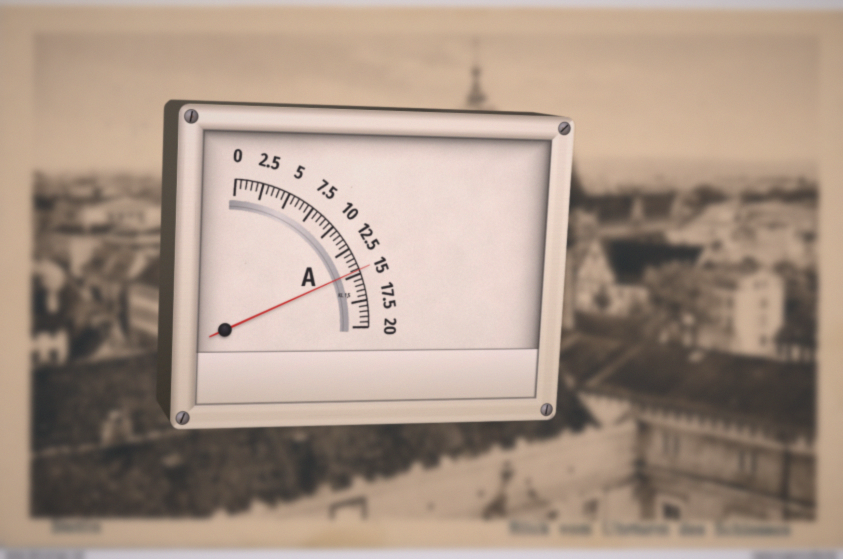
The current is A 14.5
